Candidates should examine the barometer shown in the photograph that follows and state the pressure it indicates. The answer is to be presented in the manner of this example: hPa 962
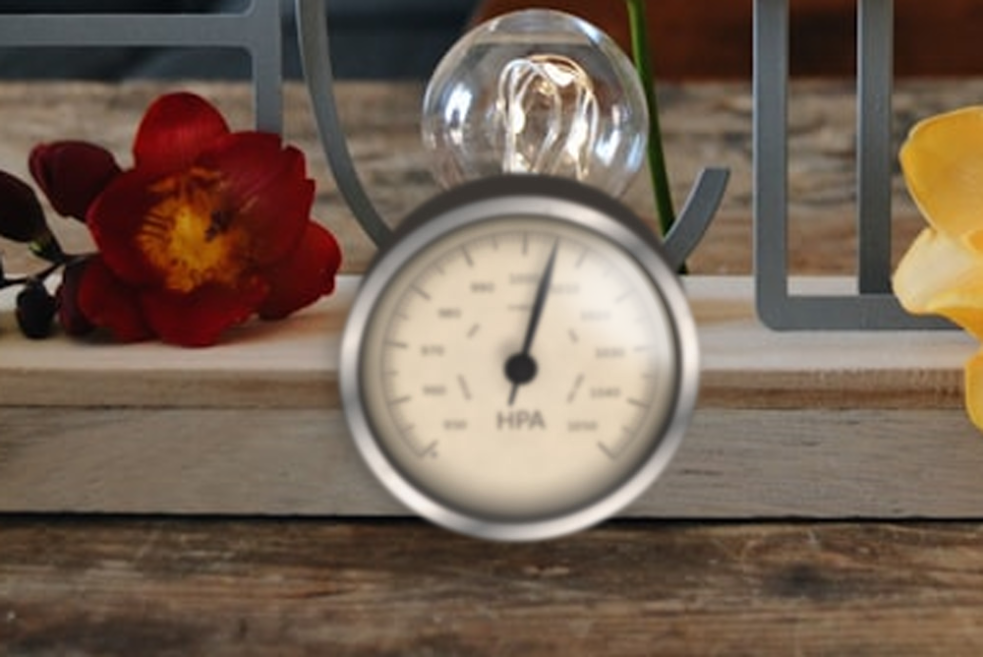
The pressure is hPa 1005
